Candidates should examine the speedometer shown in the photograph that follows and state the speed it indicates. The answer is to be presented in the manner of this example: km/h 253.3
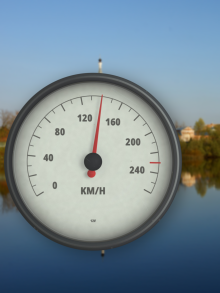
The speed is km/h 140
